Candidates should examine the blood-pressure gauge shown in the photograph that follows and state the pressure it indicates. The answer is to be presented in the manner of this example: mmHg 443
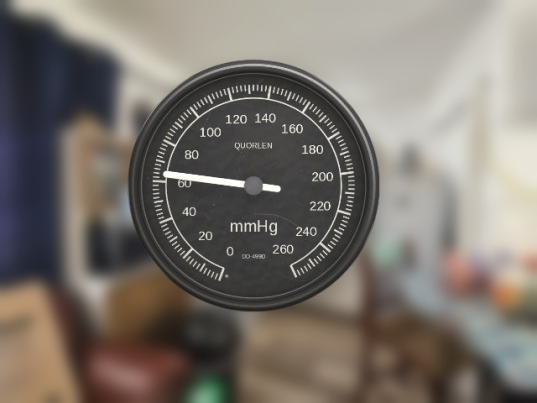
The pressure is mmHg 64
